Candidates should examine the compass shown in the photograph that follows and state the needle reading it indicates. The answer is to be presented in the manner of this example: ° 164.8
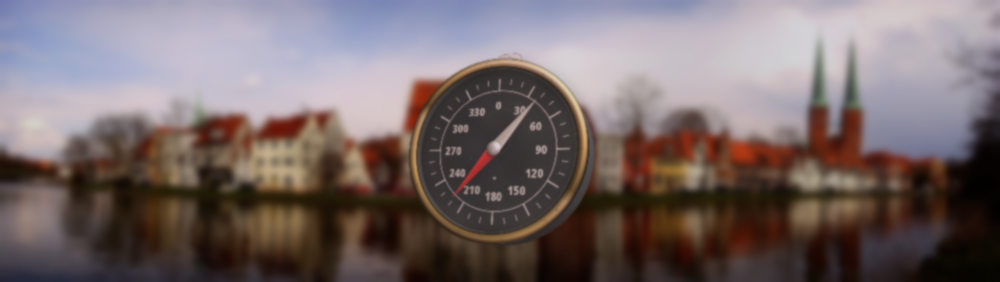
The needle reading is ° 220
